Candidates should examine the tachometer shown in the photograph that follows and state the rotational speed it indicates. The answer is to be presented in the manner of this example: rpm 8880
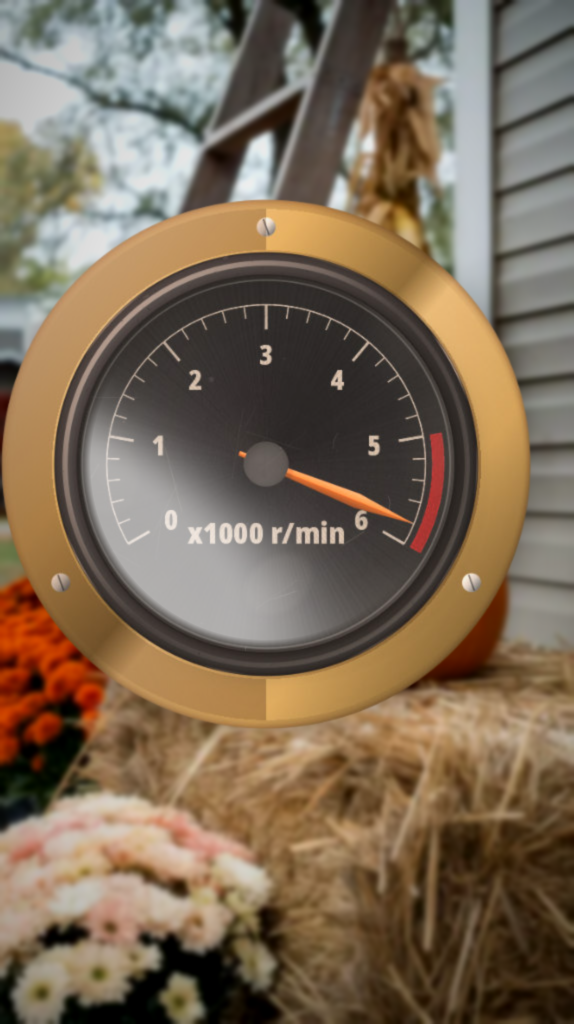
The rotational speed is rpm 5800
